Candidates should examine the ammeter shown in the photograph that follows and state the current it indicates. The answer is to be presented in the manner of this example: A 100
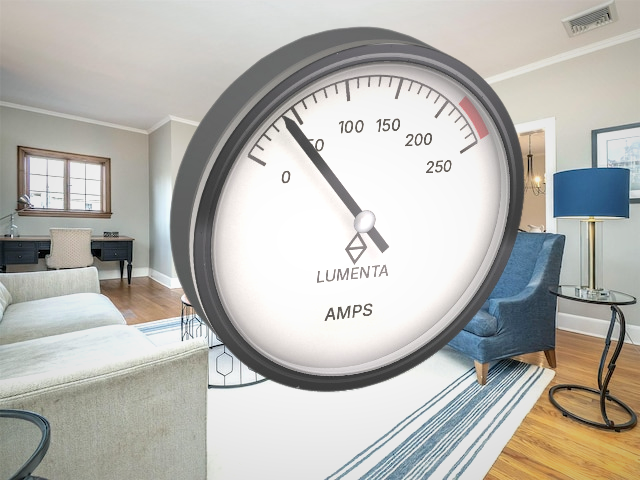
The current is A 40
